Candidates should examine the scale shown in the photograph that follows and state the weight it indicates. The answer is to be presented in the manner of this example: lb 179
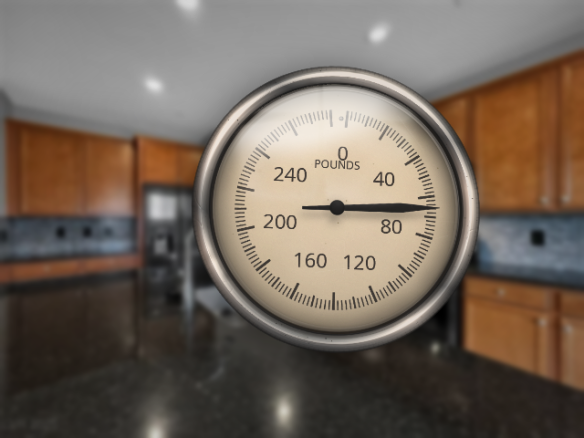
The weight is lb 66
